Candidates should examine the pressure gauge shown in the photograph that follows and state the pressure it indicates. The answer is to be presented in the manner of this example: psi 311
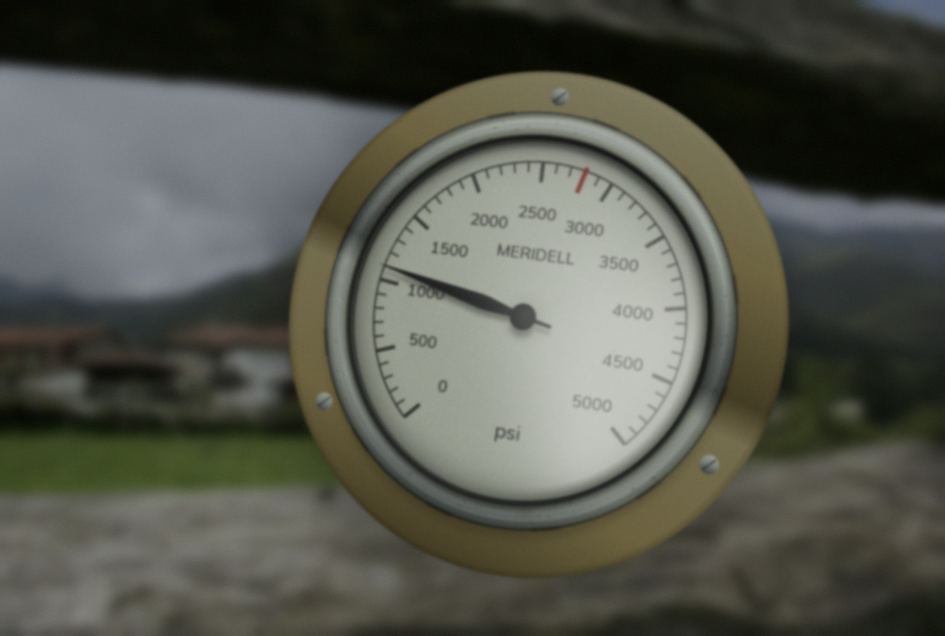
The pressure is psi 1100
